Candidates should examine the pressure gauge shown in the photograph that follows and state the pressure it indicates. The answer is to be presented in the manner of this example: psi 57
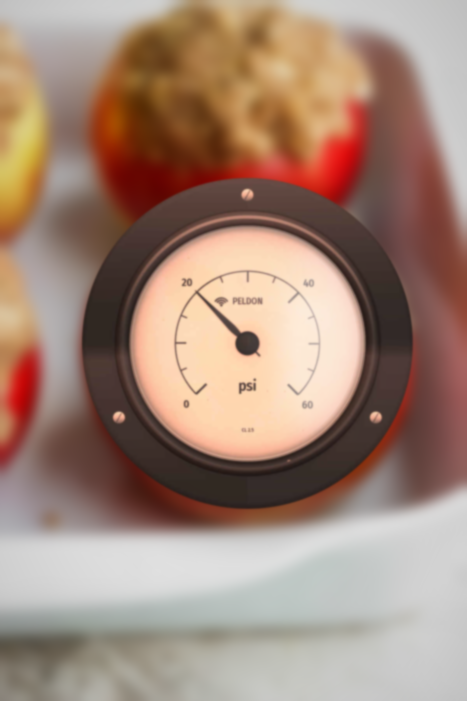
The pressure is psi 20
